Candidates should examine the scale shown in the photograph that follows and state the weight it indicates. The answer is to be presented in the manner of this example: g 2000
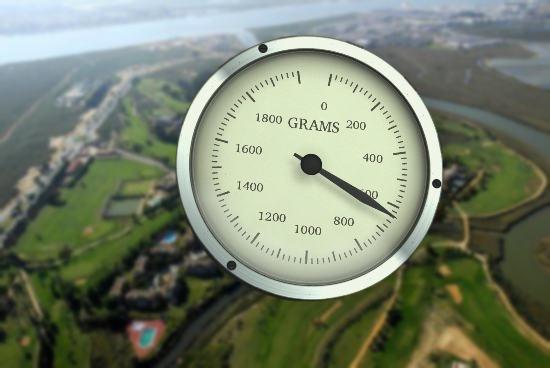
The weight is g 640
